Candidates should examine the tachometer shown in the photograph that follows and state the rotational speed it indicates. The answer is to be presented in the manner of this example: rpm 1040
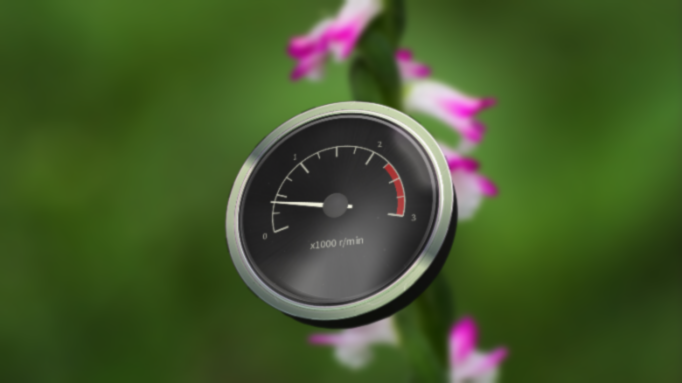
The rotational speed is rpm 375
